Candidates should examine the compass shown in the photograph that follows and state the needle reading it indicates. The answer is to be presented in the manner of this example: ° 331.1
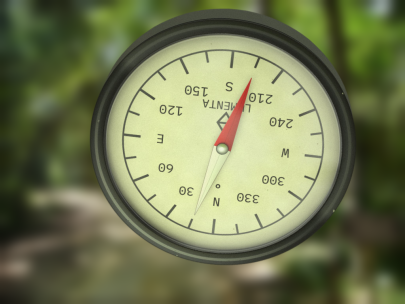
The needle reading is ° 195
